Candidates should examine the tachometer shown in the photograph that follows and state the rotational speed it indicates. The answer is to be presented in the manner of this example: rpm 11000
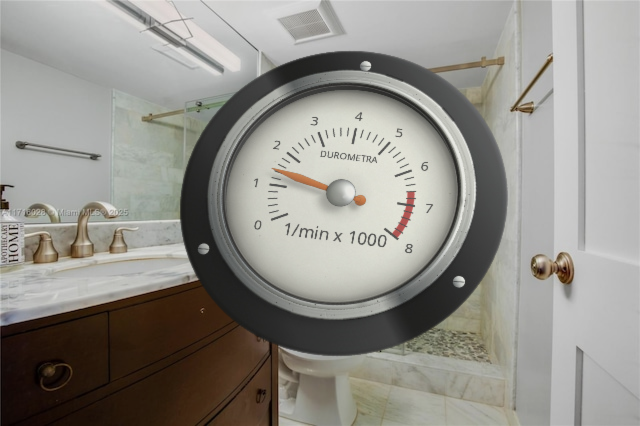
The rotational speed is rpm 1400
